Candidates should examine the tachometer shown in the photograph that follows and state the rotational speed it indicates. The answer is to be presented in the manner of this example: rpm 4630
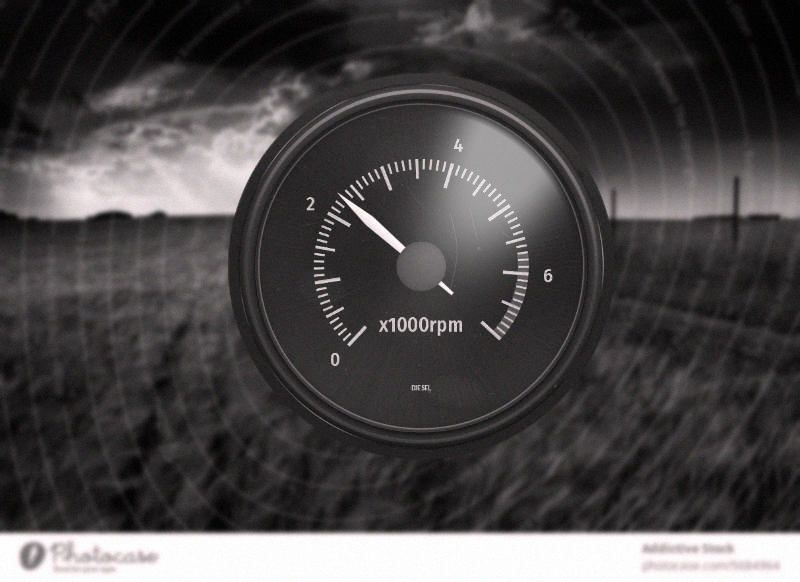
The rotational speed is rpm 2300
